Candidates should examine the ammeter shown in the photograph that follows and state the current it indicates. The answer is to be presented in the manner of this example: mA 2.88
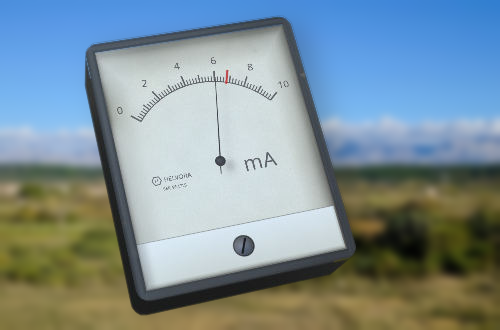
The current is mA 6
